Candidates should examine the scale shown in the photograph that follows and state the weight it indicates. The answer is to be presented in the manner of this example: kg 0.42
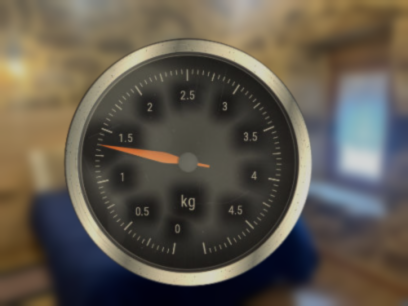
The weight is kg 1.35
